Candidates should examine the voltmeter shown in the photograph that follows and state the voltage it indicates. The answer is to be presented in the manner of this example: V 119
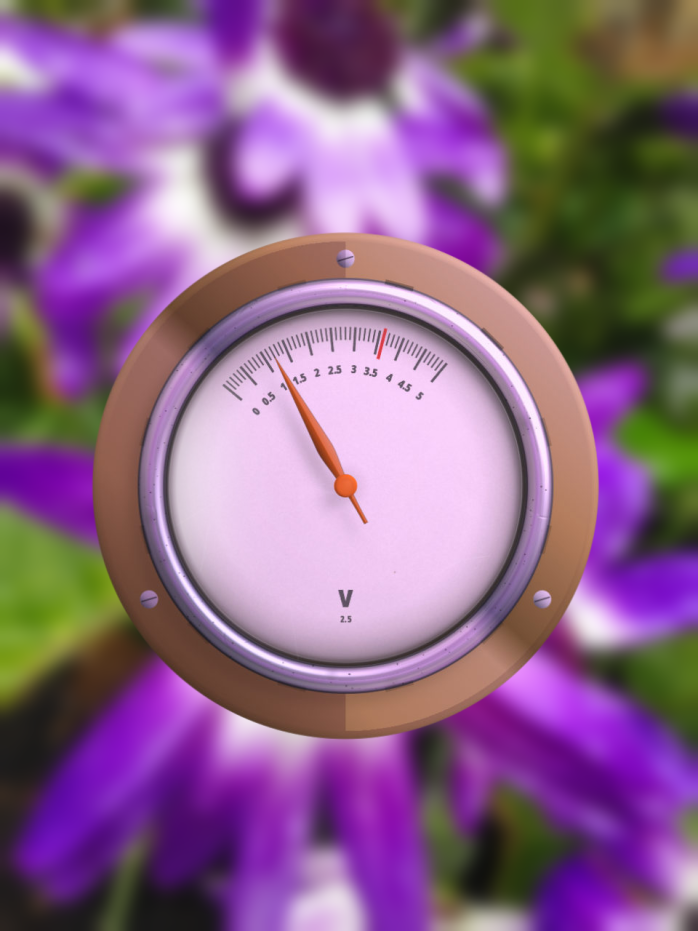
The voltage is V 1.2
